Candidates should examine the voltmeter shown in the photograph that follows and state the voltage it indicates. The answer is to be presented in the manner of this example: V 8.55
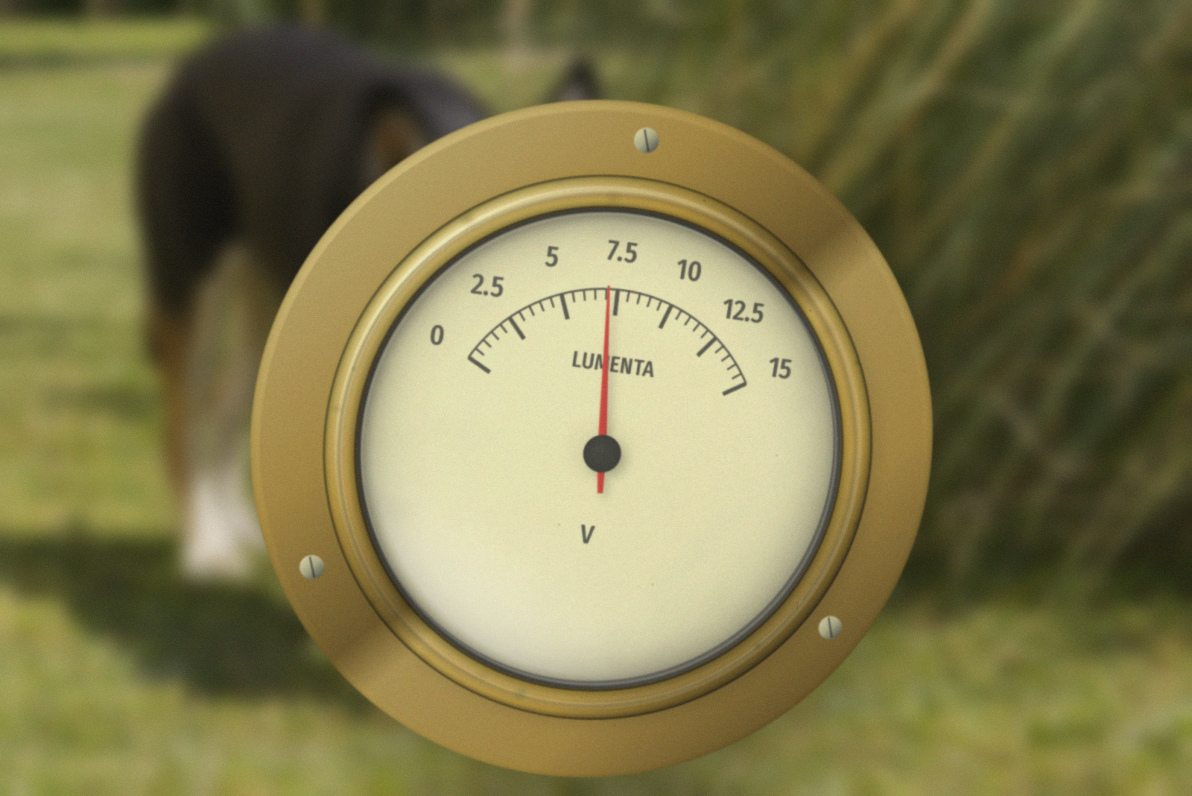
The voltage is V 7
